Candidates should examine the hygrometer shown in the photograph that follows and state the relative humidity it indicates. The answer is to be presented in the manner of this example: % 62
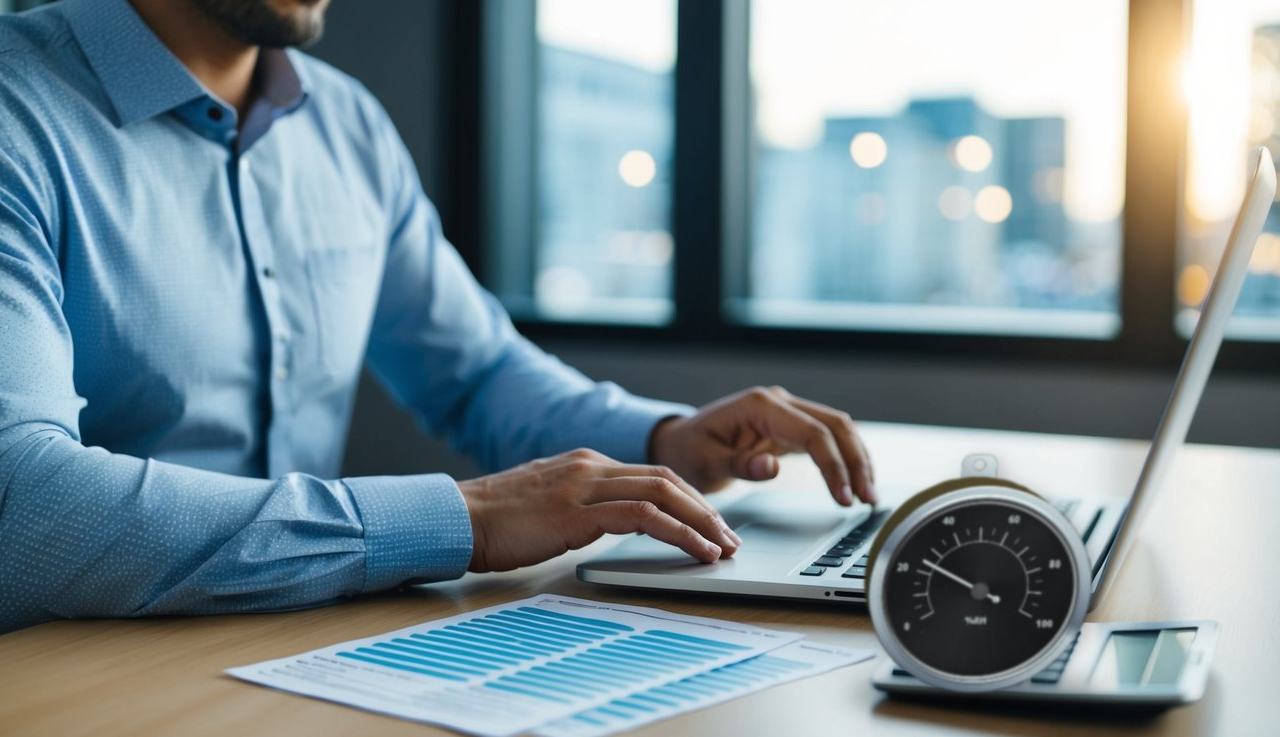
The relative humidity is % 25
